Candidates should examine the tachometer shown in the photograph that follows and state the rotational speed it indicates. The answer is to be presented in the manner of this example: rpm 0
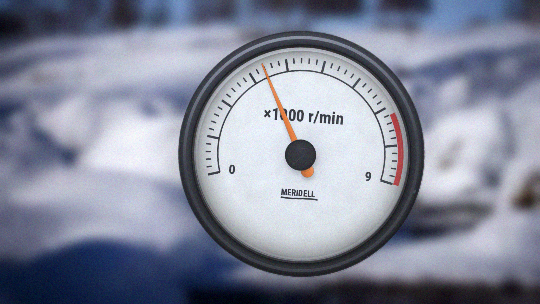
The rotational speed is rpm 3400
